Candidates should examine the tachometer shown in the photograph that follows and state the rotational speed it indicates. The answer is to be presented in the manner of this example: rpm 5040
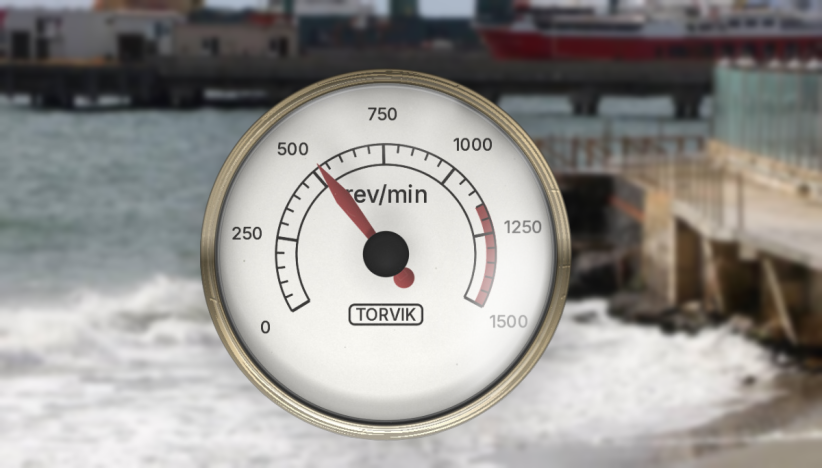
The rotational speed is rpm 525
